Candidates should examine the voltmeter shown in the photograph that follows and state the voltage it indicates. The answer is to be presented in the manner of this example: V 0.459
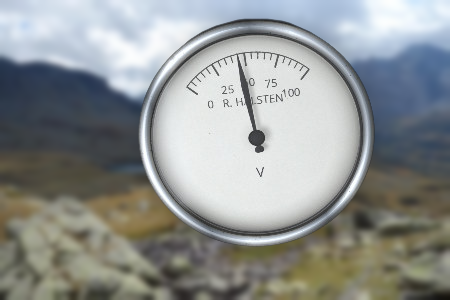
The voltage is V 45
